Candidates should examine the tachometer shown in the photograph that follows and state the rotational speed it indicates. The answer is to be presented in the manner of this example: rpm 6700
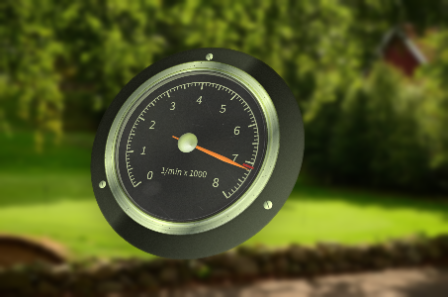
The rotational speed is rpm 7200
